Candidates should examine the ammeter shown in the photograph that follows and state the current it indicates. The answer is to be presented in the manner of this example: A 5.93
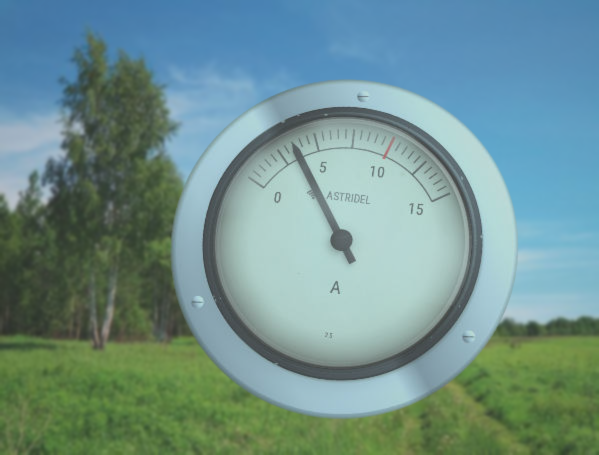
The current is A 3.5
